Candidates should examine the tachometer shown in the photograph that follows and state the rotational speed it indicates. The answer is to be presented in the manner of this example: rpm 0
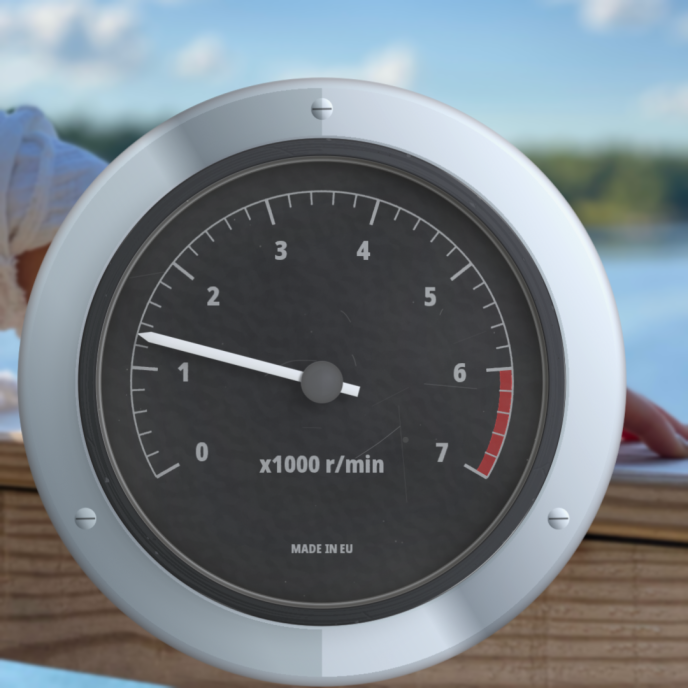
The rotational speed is rpm 1300
